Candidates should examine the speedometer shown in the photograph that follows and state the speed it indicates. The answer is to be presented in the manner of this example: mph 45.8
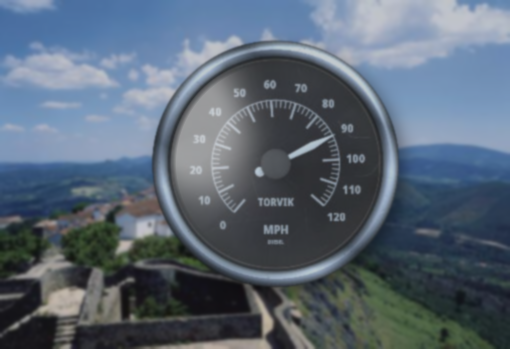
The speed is mph 90
